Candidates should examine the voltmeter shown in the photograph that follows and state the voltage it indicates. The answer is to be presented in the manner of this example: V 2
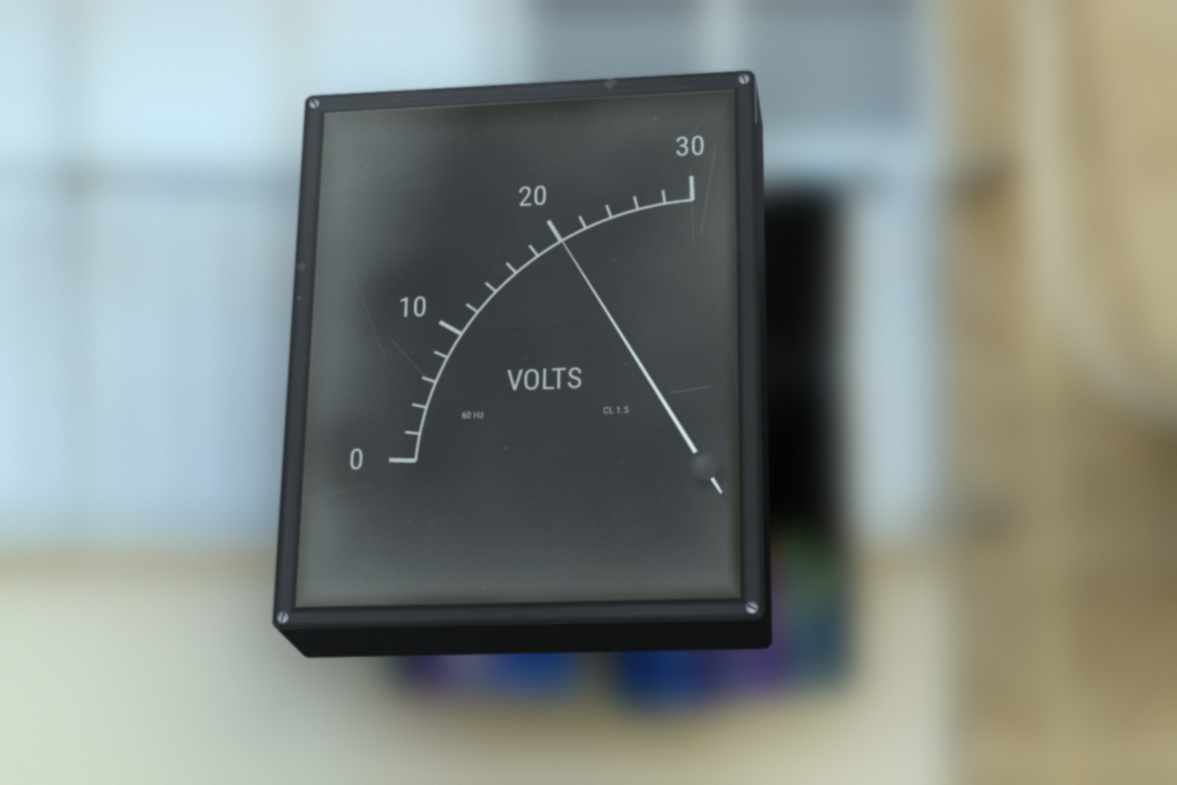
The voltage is V 20
